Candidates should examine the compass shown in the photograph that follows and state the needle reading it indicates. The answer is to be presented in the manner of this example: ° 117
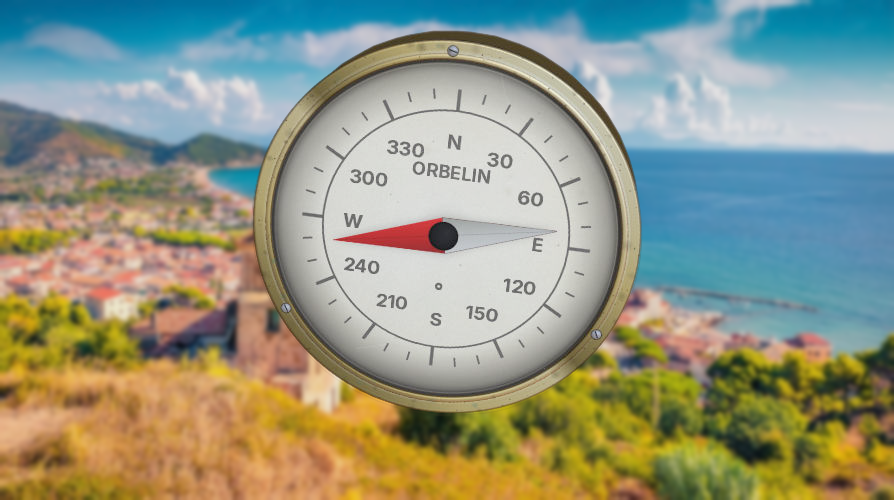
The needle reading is ° 260
